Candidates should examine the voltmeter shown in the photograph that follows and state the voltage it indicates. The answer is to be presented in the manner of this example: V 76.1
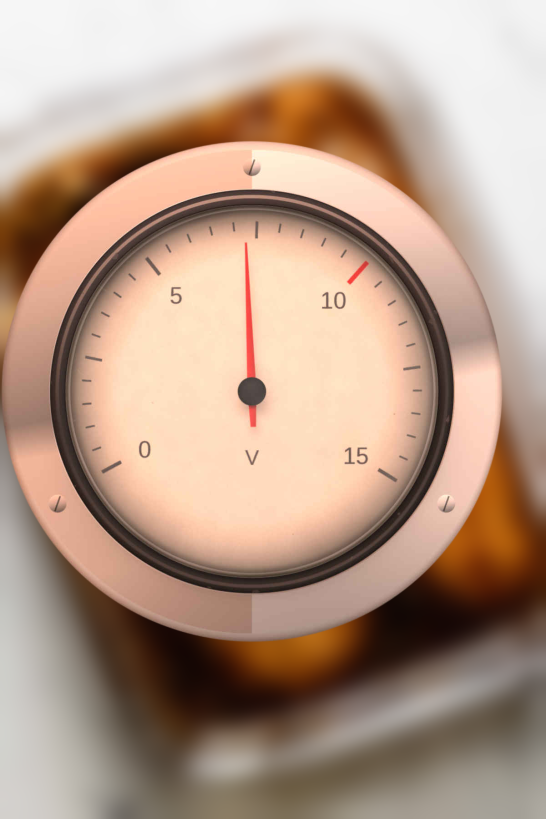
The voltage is V 7.25
